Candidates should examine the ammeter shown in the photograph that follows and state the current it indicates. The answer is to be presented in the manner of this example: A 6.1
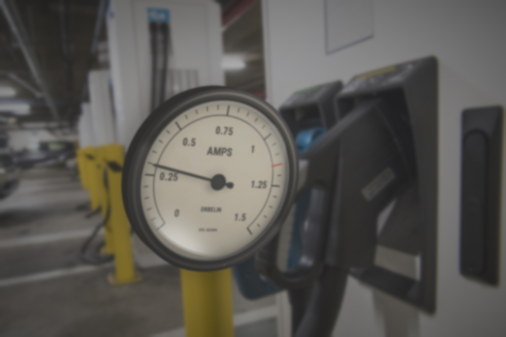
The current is A 0.3
